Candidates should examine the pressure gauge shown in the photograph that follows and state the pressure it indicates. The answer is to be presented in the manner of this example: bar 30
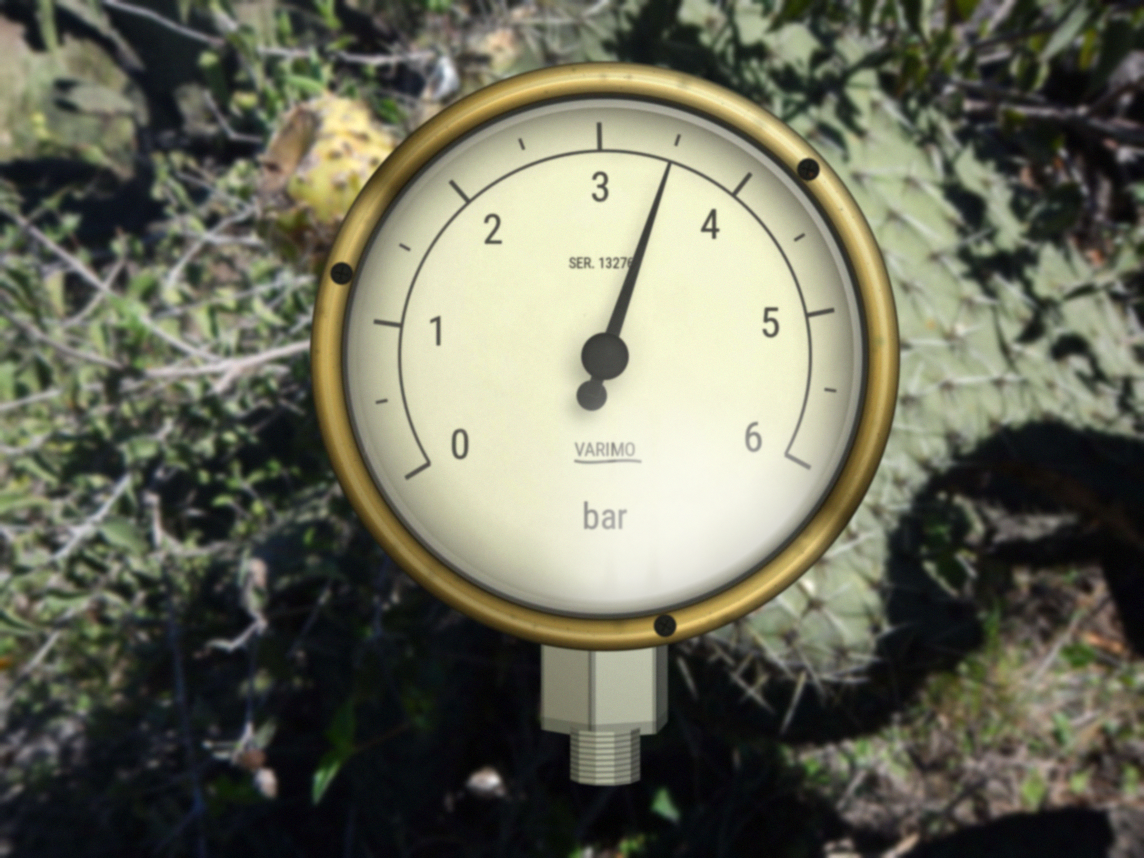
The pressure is bar 3.5
